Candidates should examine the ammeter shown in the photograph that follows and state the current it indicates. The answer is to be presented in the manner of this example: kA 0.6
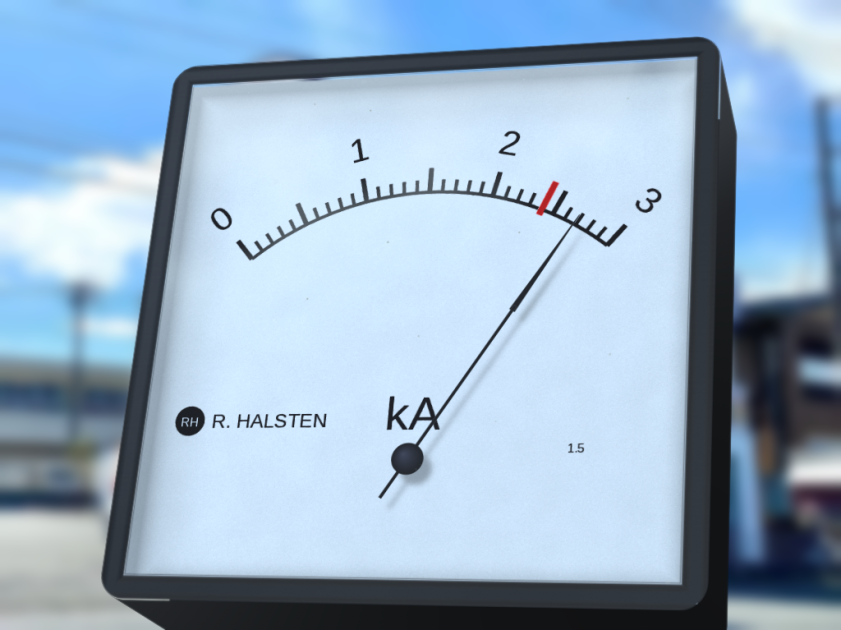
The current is kA 2.7
